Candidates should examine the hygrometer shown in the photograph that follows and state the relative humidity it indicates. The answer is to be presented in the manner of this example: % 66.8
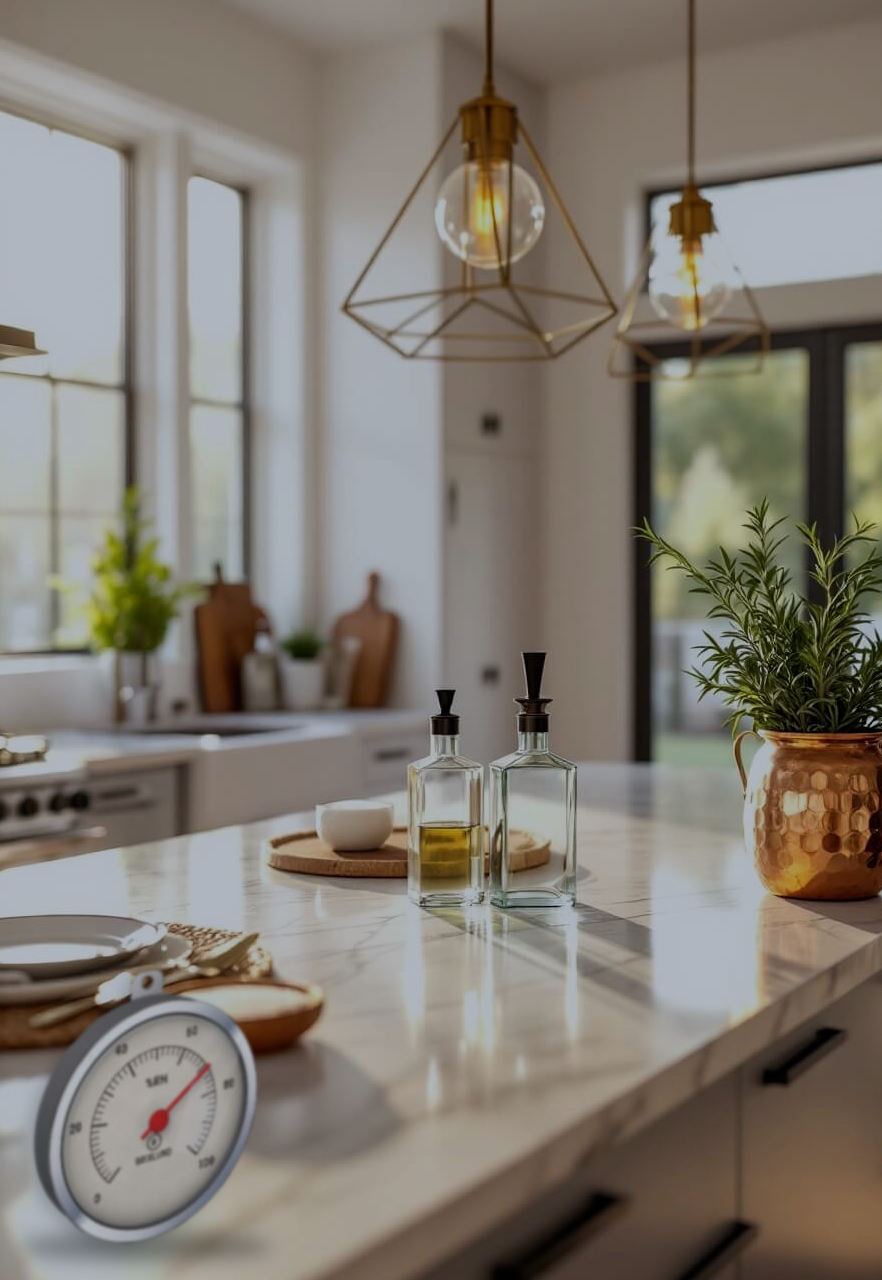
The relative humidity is % 70
